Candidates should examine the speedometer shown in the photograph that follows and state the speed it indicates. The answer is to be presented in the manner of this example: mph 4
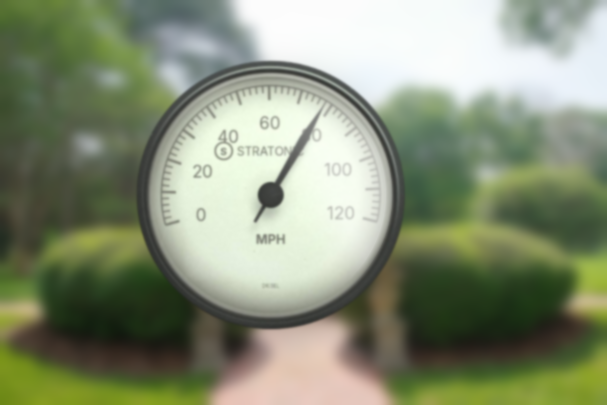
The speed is mph 78
